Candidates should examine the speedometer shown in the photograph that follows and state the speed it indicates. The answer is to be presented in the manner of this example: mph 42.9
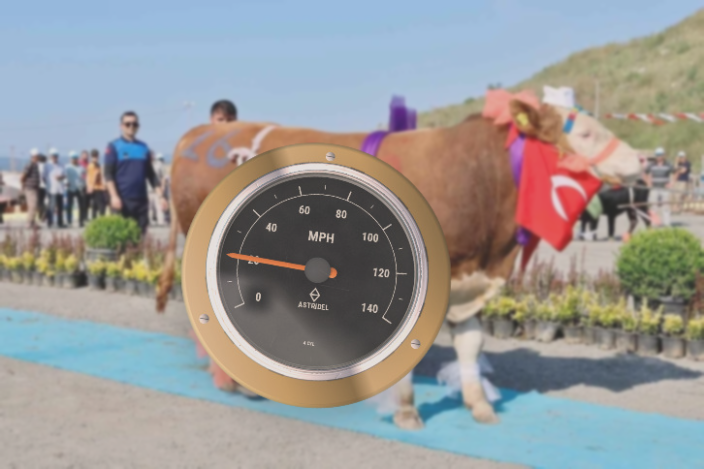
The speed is mph 20
